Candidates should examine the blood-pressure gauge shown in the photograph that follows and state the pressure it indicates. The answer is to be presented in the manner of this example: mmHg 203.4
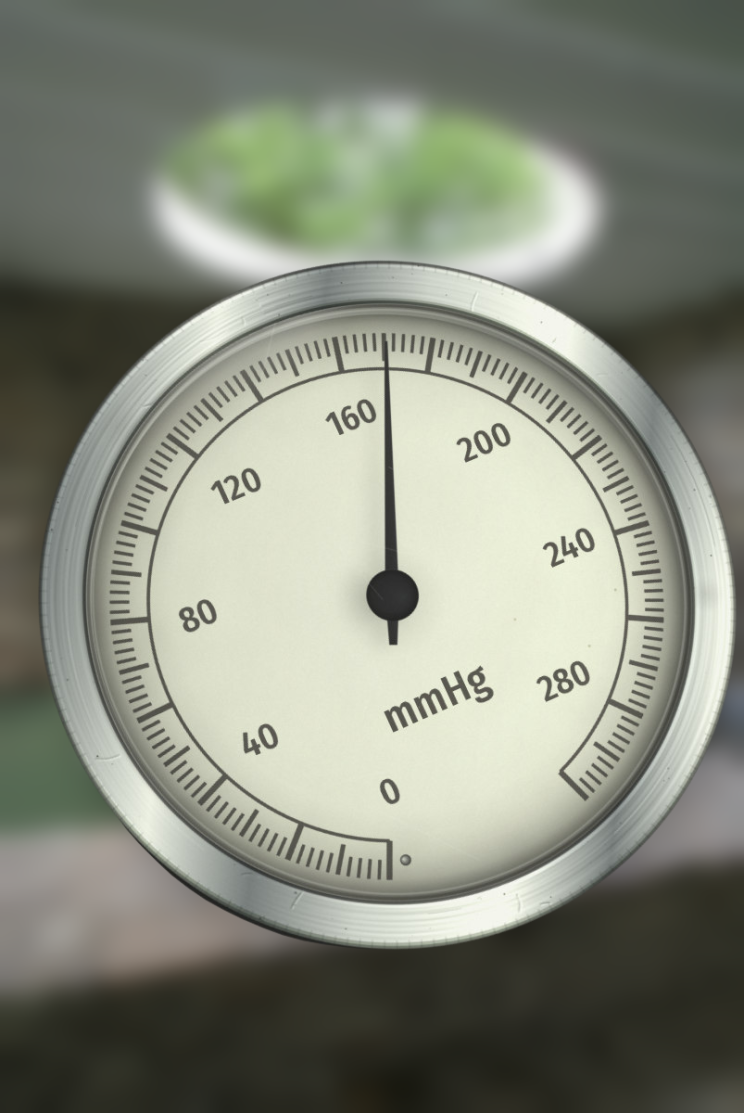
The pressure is mmHg 170
